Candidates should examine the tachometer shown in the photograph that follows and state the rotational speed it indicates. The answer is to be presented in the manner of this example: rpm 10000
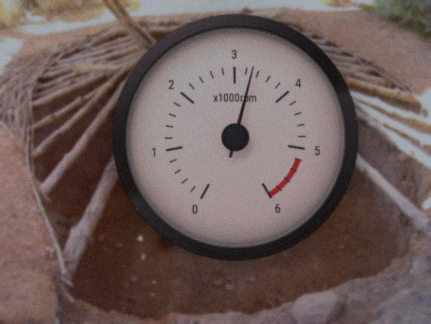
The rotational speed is rpm 3300
